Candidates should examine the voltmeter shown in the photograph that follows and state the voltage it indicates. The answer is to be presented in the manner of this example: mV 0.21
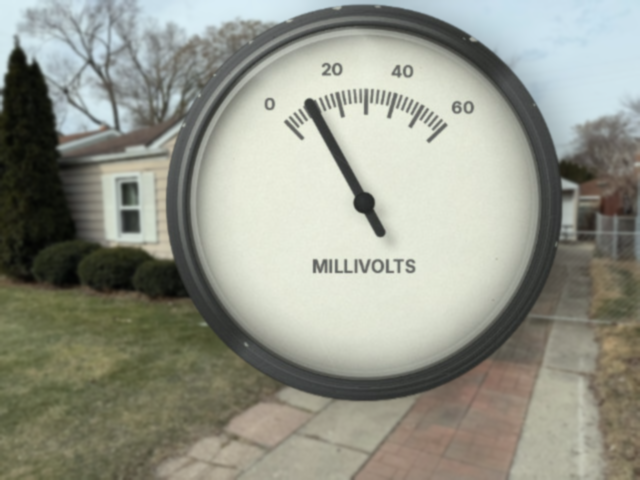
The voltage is mV 10
